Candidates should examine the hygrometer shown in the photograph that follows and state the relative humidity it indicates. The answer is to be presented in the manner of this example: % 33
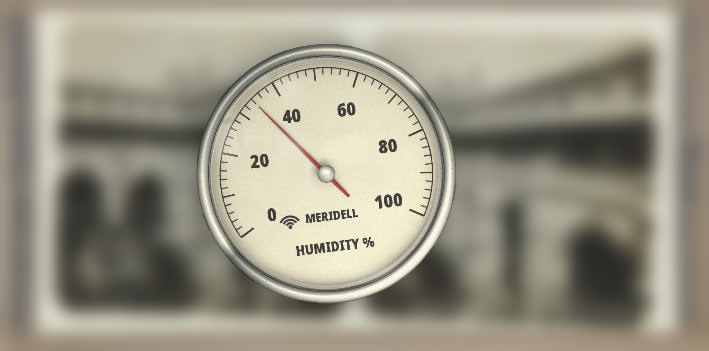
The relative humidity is % 34
